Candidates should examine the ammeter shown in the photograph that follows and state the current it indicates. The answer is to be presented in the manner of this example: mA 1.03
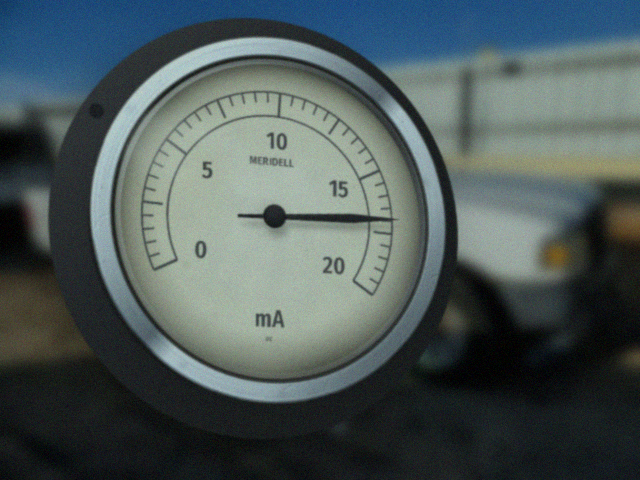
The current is mA 17
